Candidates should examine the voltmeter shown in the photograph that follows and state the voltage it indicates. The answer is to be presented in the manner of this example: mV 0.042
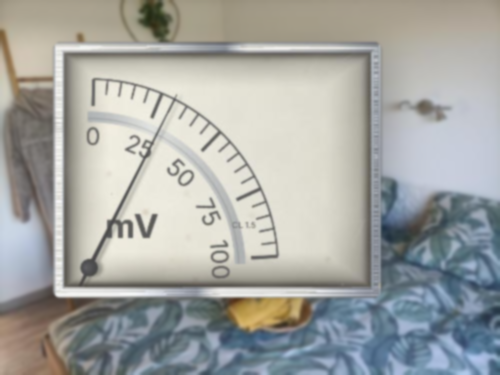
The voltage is mV 30
